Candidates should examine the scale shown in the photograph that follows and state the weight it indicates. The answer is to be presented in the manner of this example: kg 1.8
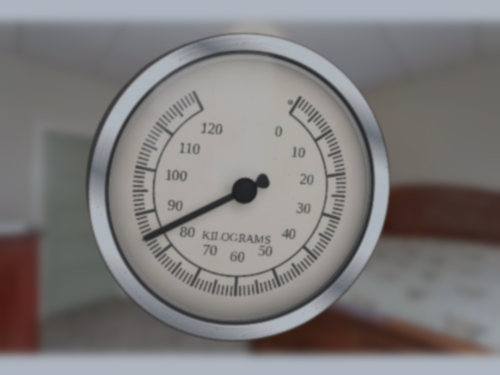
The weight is kg 85
